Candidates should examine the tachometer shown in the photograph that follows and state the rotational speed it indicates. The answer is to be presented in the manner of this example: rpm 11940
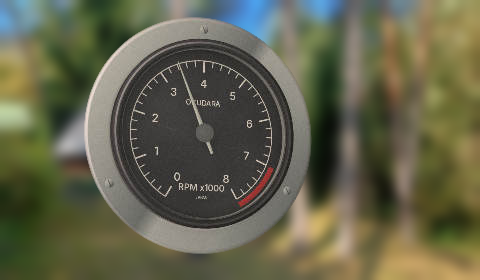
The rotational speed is rpm 3400
